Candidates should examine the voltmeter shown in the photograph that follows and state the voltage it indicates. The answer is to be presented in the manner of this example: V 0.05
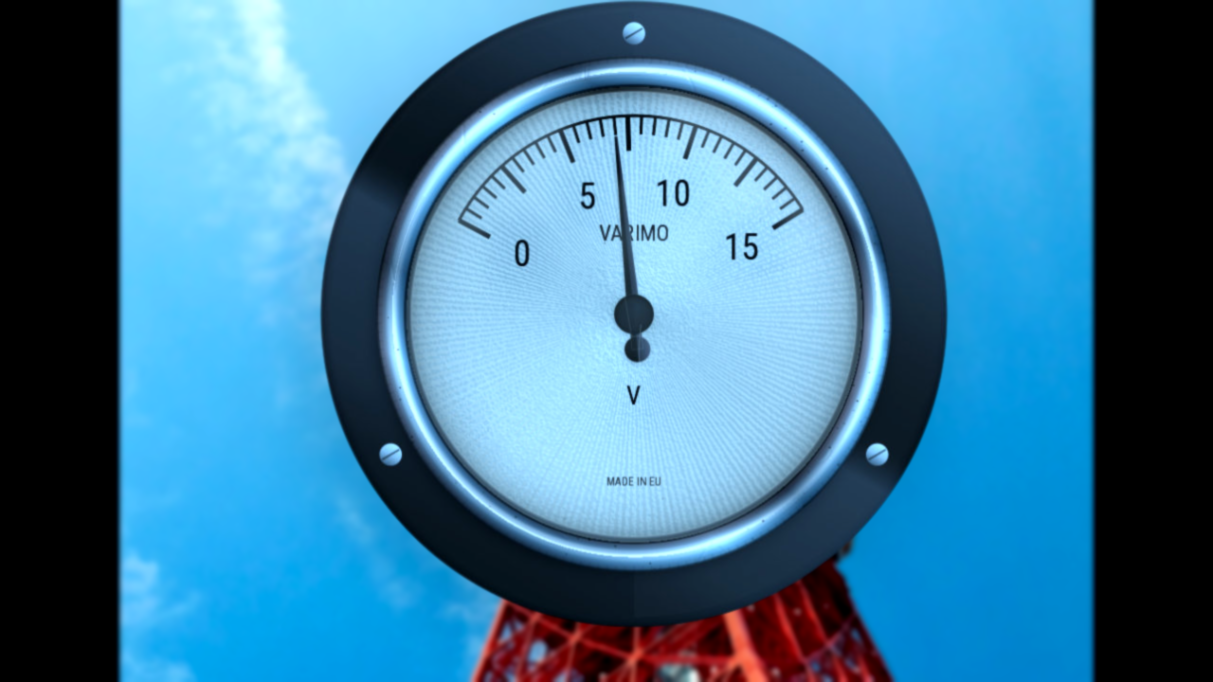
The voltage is V 7
